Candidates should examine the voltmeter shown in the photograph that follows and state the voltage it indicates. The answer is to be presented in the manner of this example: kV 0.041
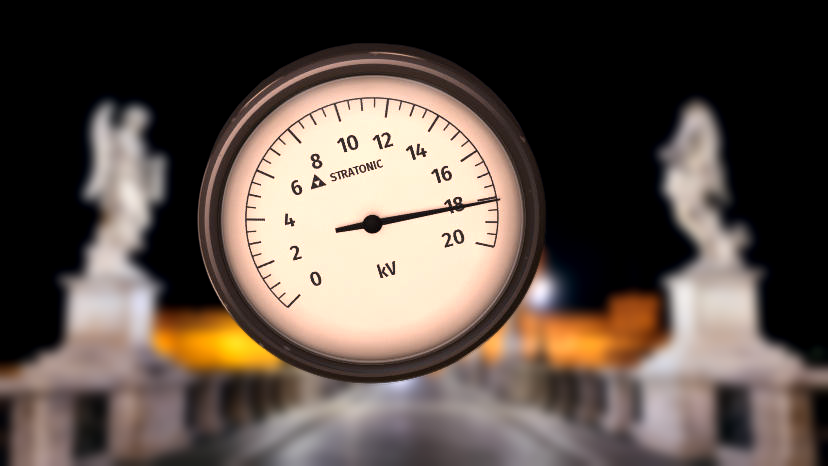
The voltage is kV 18
